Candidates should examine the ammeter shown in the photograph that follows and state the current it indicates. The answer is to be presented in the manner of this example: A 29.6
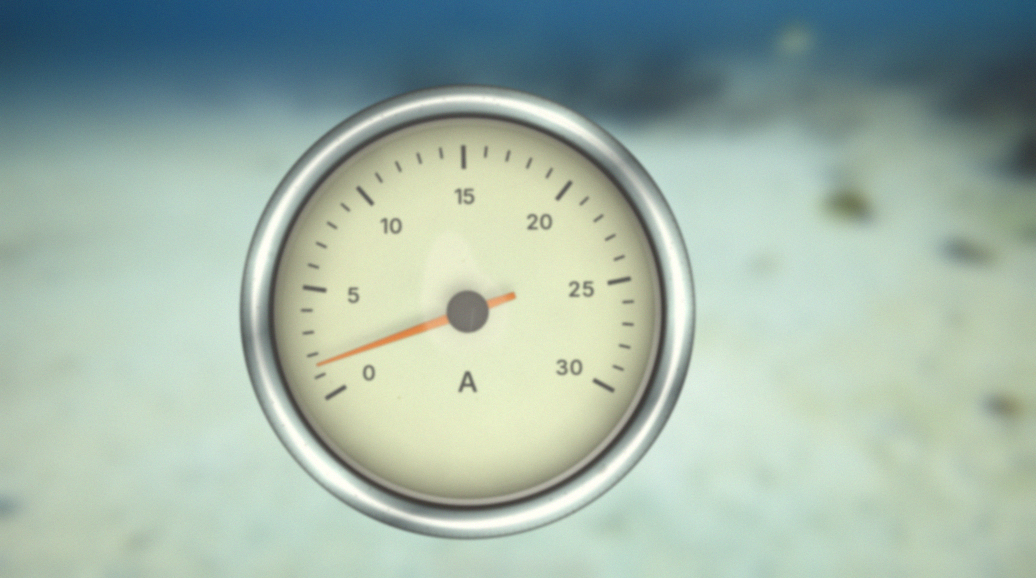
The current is A 1.5
